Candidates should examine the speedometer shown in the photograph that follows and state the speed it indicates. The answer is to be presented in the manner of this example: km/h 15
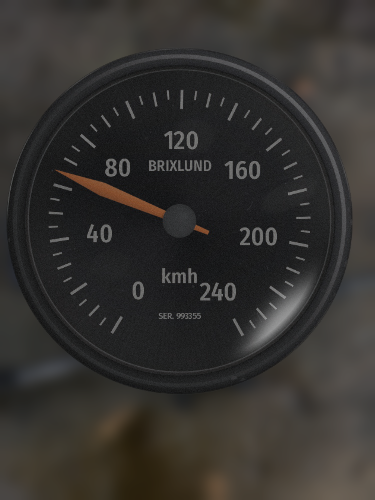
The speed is km/h 65
